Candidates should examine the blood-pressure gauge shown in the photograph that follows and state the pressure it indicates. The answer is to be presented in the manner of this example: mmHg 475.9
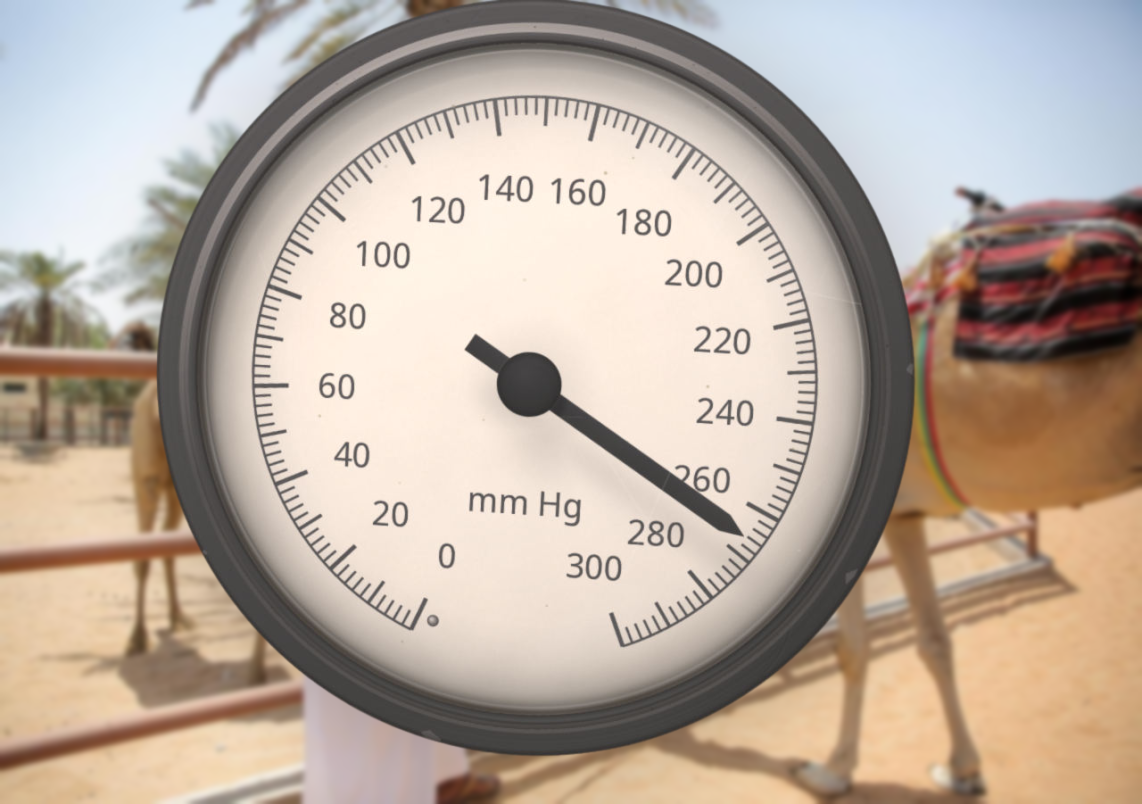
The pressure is mmHg 266
